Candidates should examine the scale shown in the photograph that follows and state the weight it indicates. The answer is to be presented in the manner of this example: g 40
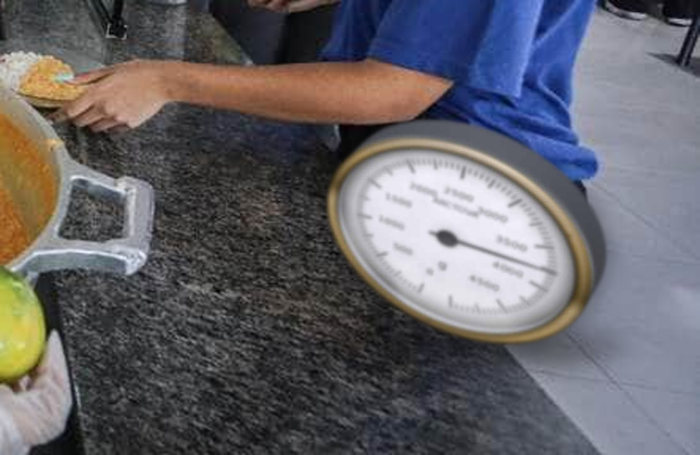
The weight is g 3750
